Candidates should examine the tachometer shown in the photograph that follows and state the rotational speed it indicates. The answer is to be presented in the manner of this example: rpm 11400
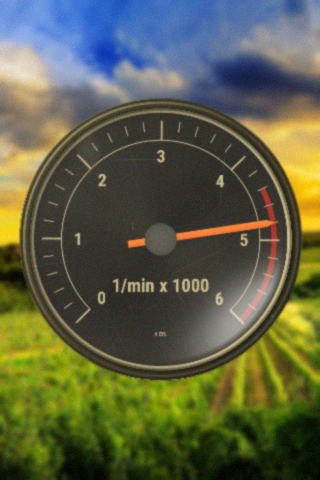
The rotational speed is rpm 4800
